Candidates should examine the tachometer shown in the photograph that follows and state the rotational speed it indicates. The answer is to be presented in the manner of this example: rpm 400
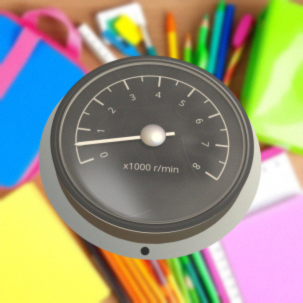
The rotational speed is rpm 500
